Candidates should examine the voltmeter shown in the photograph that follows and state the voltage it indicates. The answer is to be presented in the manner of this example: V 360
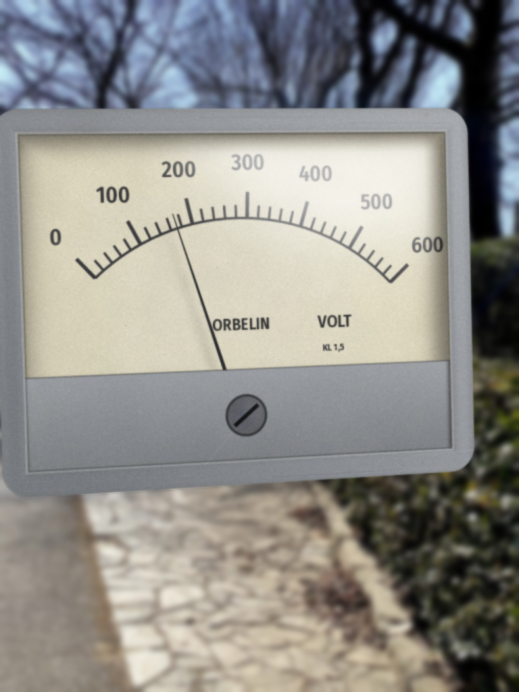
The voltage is V 170
